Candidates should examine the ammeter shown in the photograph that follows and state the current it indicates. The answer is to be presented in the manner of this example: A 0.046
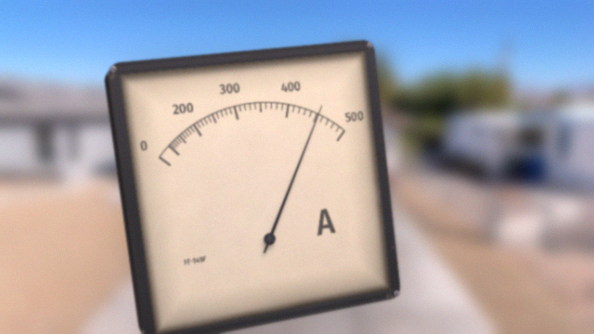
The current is A 450
